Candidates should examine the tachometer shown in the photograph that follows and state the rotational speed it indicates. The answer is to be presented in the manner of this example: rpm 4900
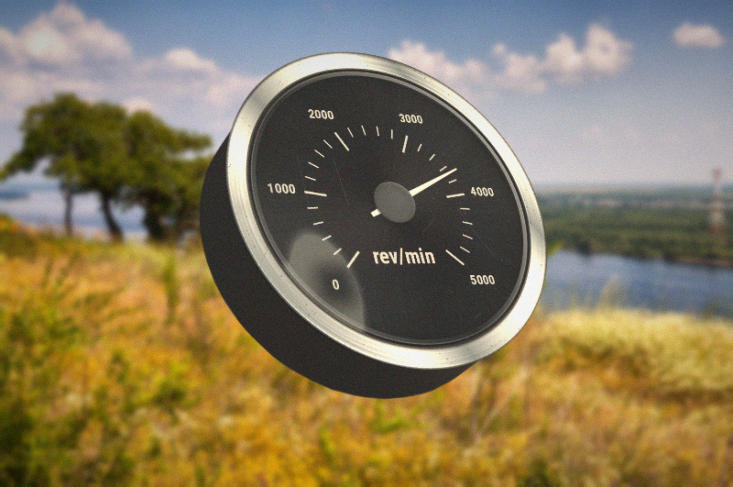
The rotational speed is rpm 3700
